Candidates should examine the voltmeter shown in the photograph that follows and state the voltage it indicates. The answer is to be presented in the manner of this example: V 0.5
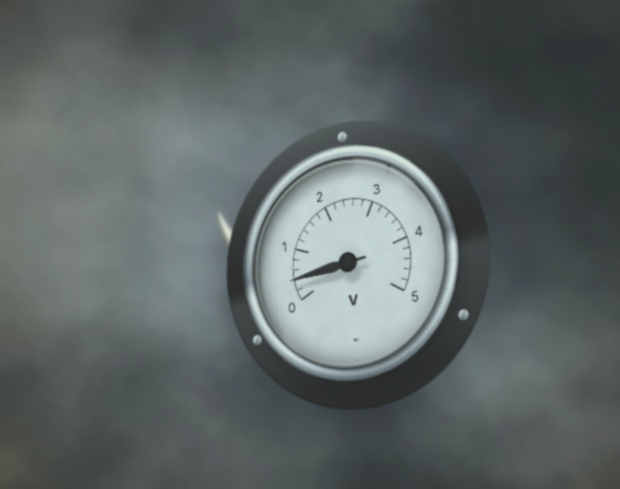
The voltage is V 0.4
